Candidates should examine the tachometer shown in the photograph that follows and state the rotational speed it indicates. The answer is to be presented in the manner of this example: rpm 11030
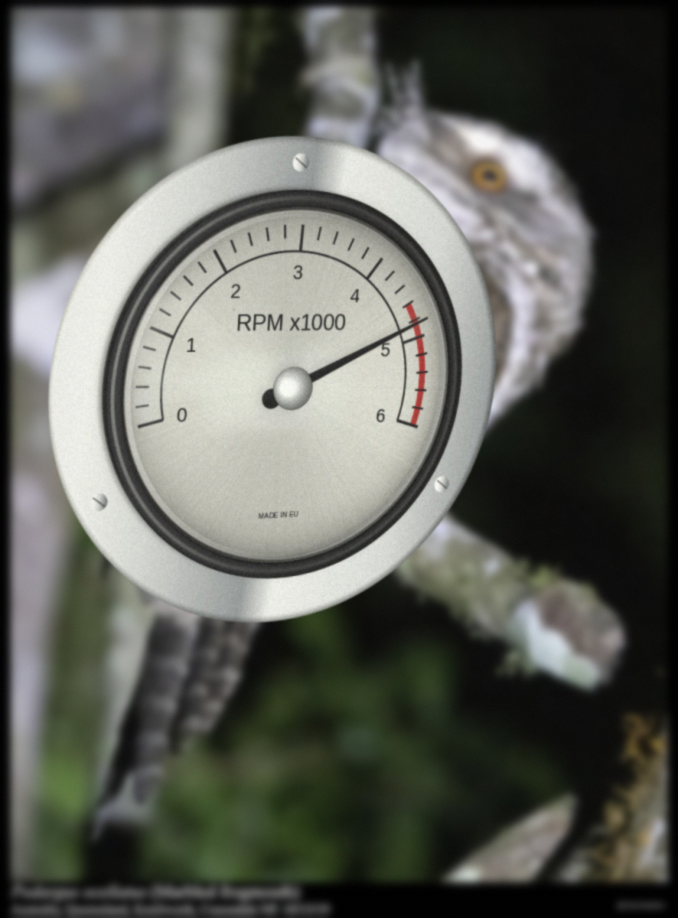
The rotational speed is rpm 4800
